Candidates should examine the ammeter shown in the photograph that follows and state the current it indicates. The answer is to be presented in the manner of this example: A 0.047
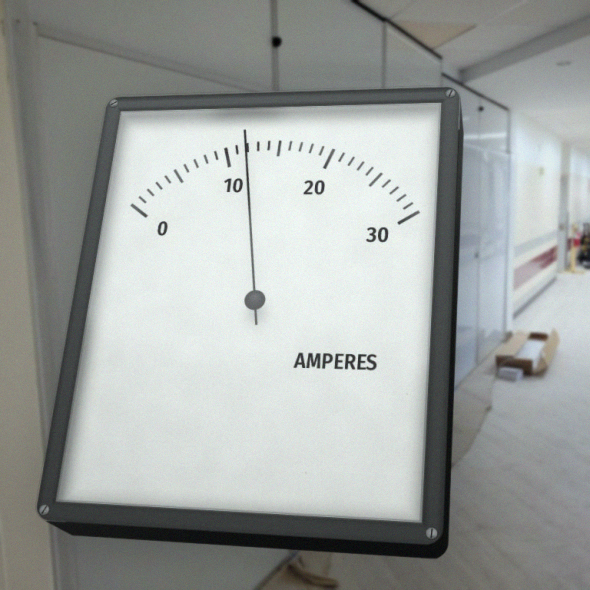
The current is A 12
